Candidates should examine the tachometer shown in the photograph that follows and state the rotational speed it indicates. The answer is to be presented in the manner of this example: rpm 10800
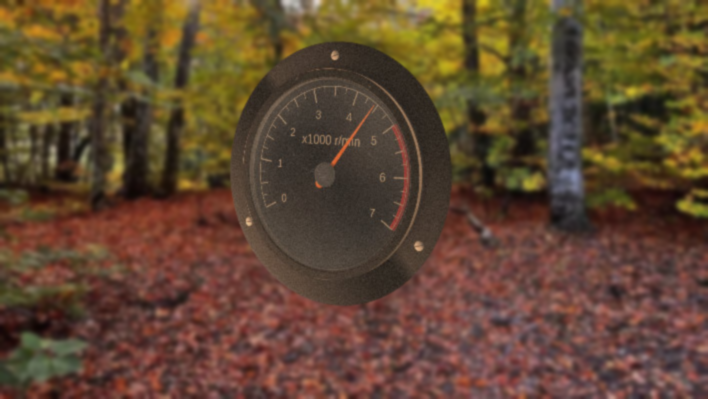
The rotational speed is rpm 4500
